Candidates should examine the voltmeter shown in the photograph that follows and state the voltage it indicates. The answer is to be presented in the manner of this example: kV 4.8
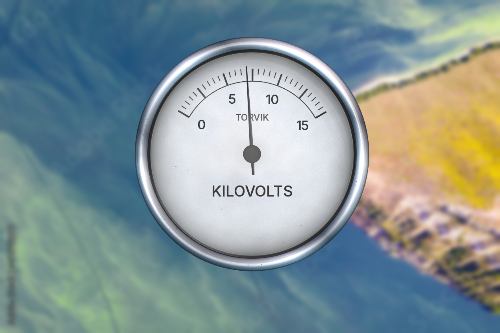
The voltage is kV 7
